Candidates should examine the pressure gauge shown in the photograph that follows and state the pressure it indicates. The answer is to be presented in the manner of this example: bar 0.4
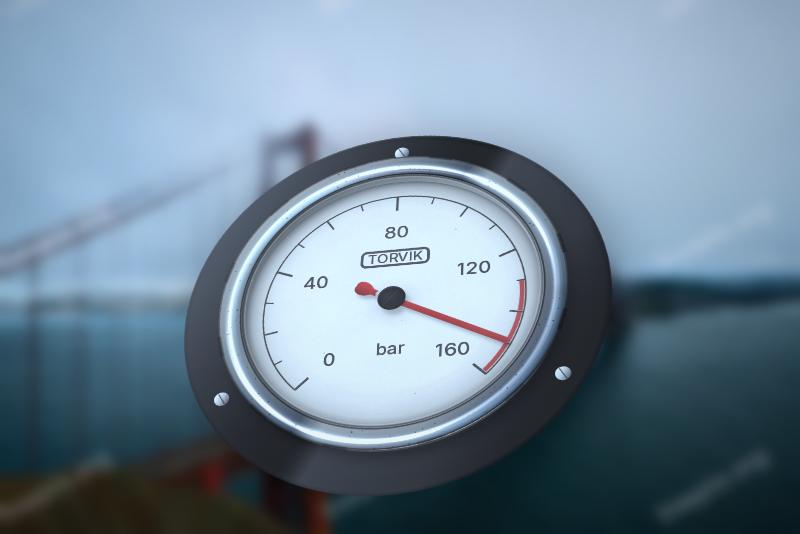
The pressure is bar 150
